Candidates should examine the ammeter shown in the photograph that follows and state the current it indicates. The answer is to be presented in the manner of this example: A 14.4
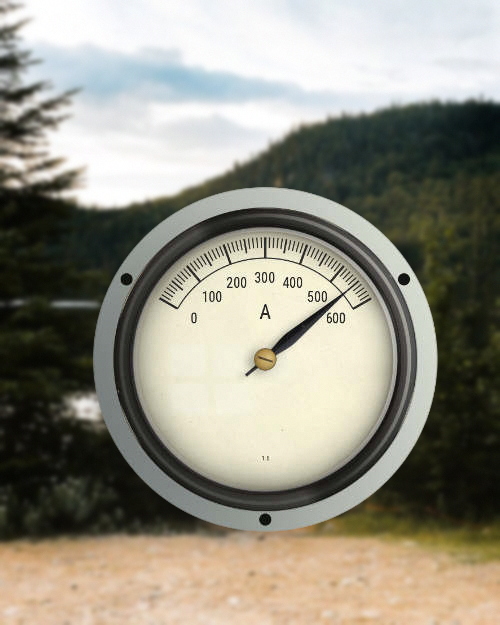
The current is A 550
